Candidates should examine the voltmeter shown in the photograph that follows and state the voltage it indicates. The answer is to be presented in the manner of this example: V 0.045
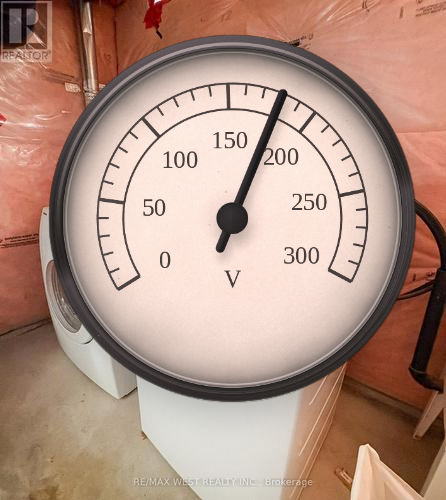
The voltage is V 180
